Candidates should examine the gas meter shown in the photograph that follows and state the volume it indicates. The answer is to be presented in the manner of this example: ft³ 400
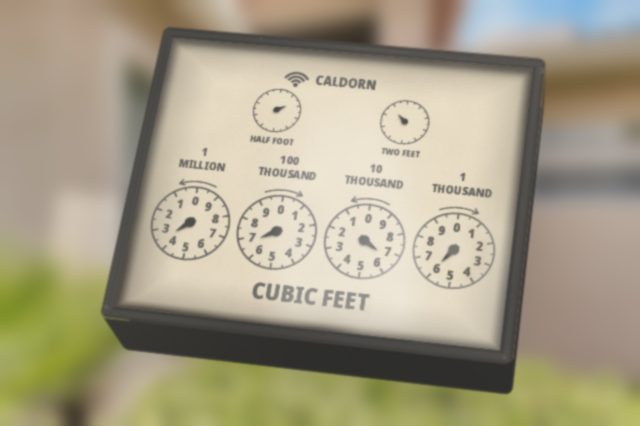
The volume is ft³ 366600
